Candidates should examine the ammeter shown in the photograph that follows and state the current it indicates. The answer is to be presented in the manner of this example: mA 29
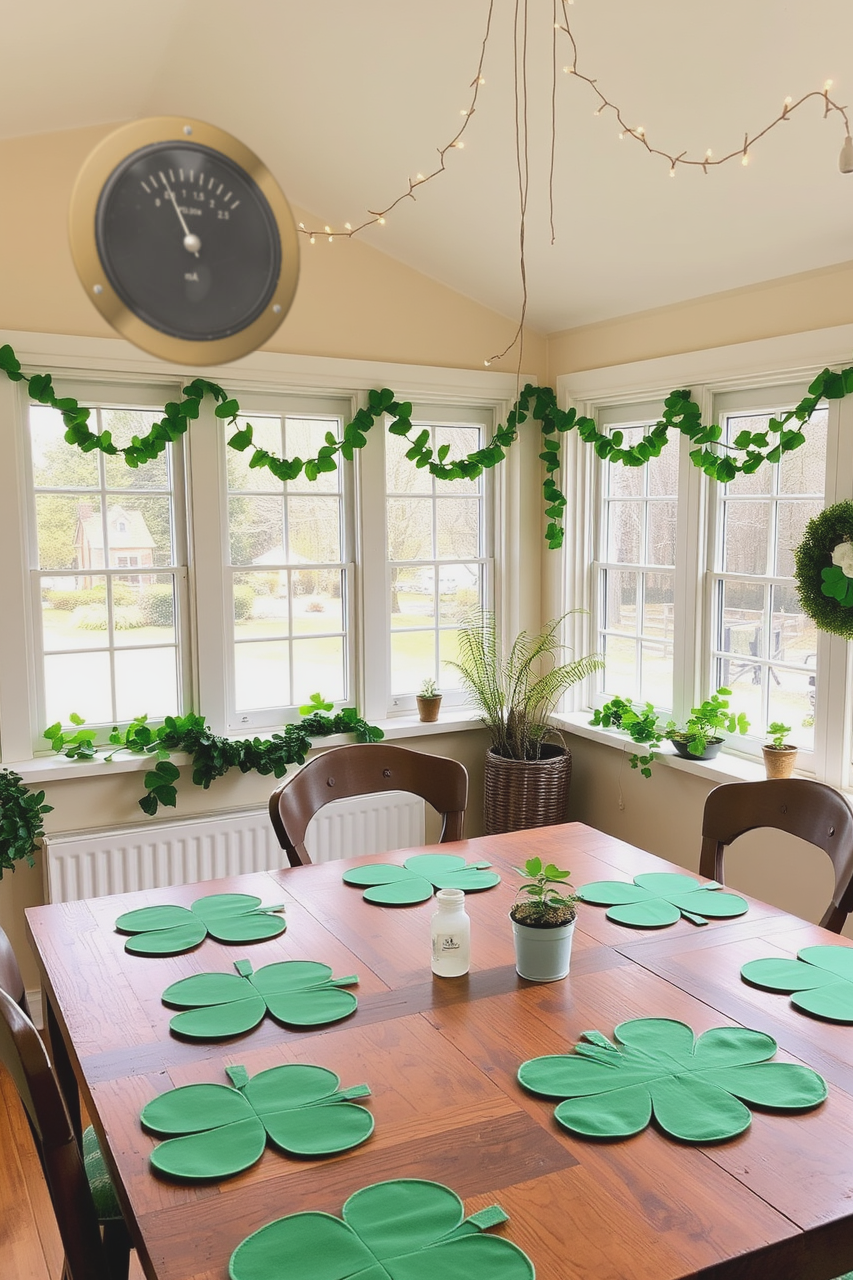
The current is mA 0.5
